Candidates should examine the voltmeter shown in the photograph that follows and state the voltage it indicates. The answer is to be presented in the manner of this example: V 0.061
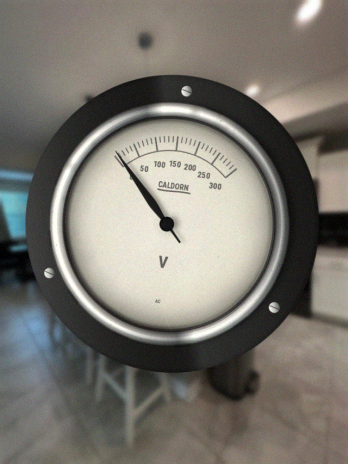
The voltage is V 10
